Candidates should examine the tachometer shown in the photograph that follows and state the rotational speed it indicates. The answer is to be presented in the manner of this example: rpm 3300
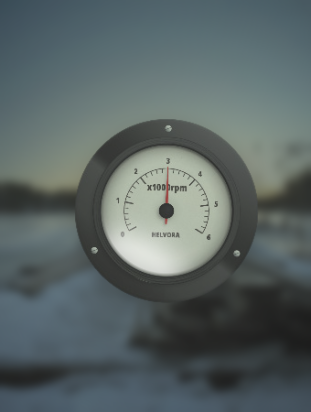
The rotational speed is rpm 3000
